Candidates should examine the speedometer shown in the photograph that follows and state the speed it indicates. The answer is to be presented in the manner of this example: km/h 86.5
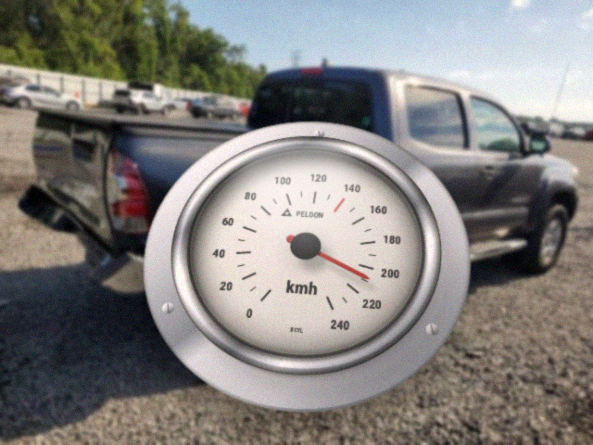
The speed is km/h 210
